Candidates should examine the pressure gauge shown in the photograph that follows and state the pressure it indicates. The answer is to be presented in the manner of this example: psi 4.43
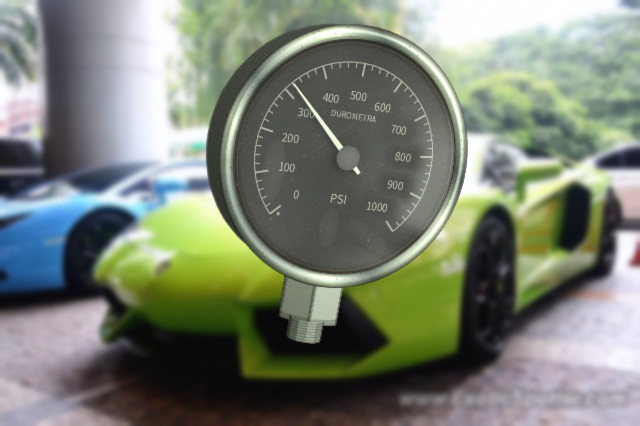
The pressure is psi 320
